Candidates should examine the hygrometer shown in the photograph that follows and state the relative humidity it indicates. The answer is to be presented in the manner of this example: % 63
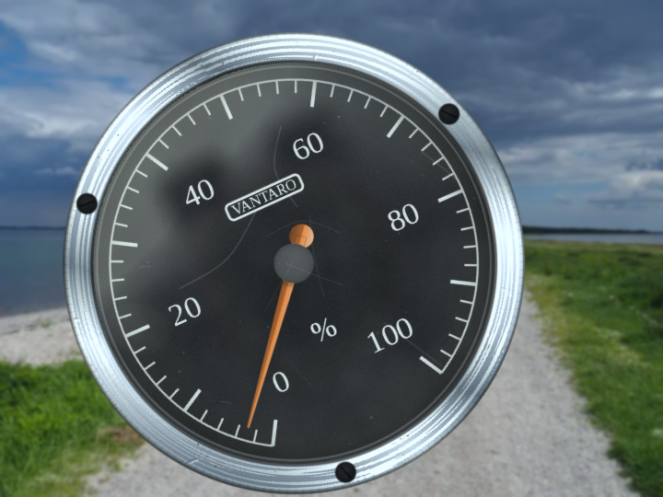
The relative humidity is % 3
